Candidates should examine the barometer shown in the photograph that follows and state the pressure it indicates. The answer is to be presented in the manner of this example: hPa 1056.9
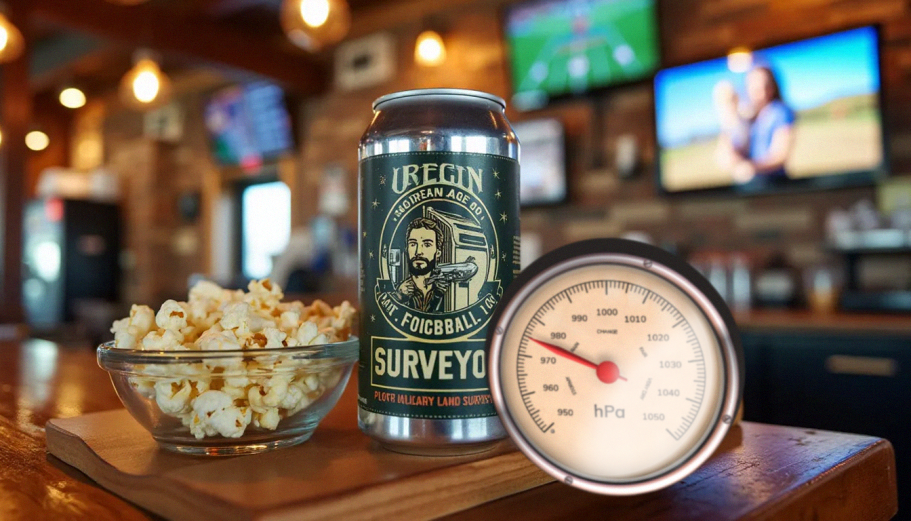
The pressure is hPa 975
